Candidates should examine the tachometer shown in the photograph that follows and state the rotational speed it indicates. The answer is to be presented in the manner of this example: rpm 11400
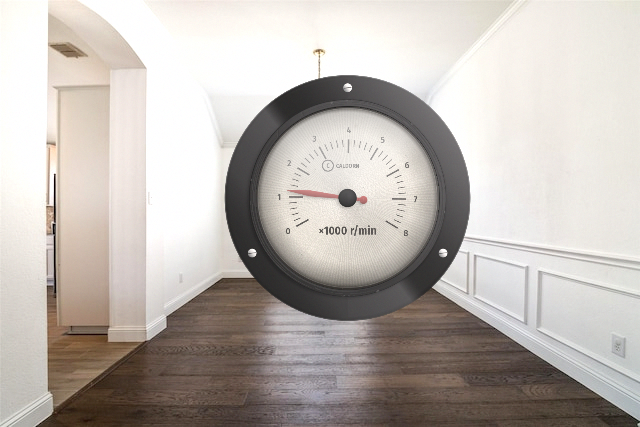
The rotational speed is rpm 1200
